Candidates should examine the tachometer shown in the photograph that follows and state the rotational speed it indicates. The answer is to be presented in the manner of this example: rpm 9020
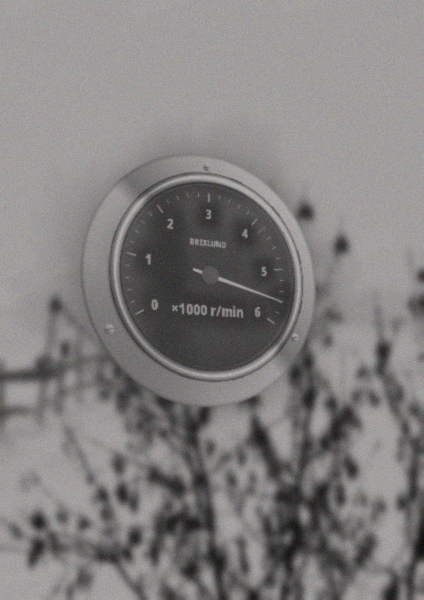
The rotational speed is rpm 5600
